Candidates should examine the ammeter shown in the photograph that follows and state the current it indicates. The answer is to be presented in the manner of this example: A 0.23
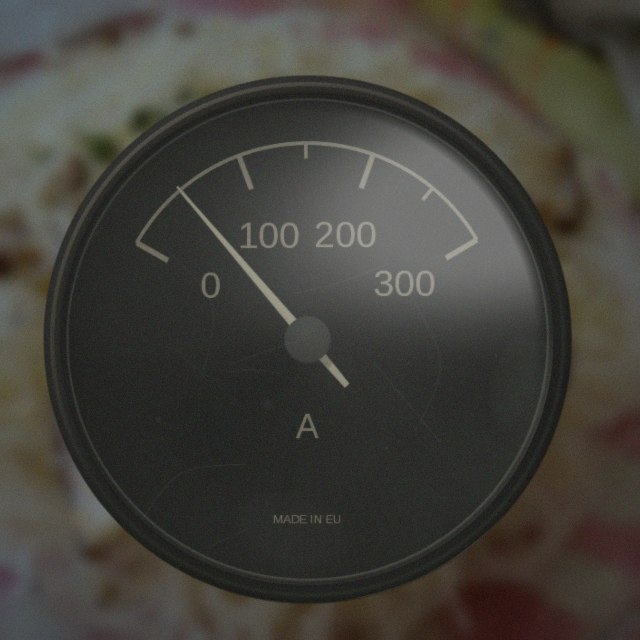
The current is A 50
